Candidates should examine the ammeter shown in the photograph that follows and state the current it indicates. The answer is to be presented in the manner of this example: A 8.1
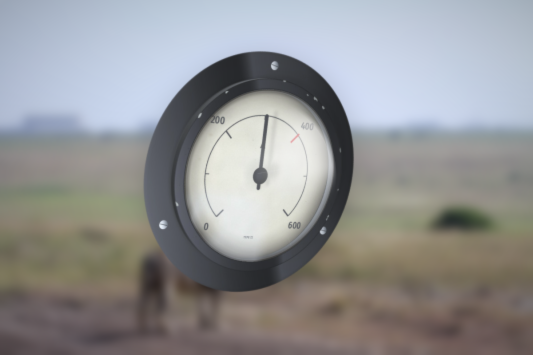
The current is A 300
